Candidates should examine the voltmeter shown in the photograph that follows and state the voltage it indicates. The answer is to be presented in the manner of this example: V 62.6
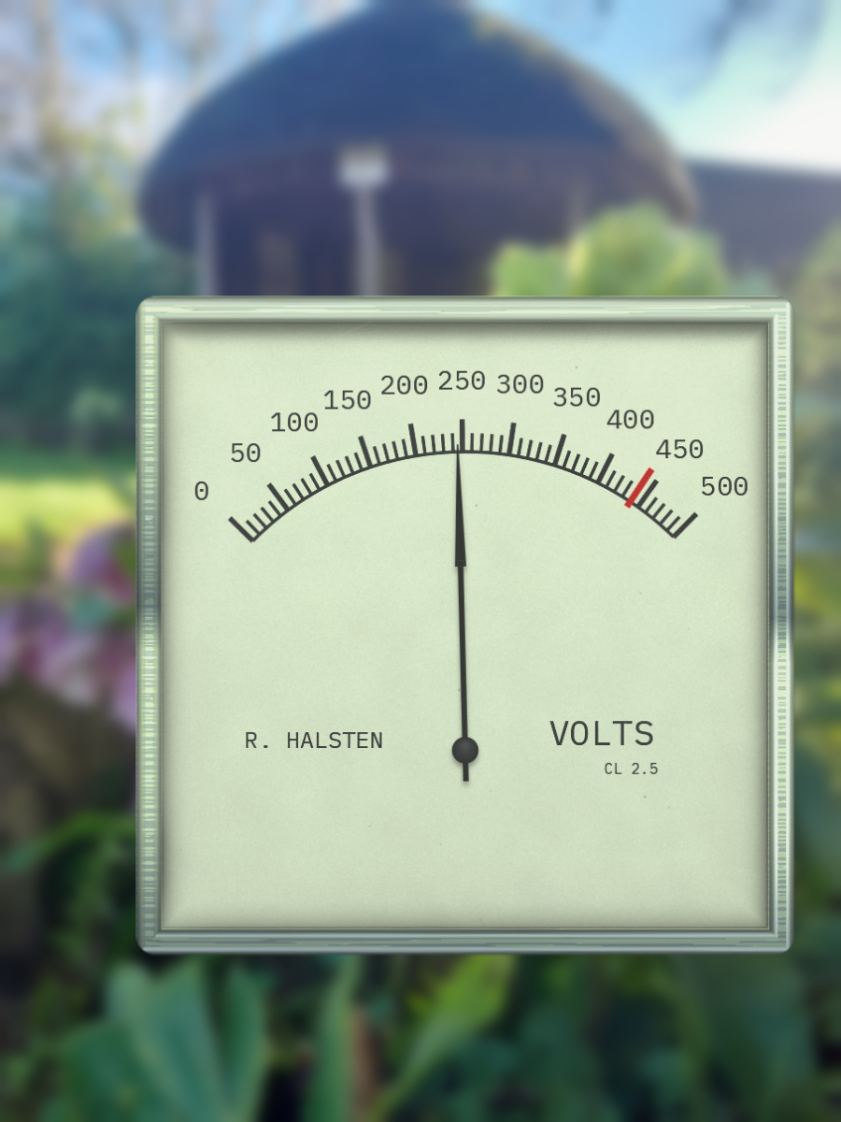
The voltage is V 245
